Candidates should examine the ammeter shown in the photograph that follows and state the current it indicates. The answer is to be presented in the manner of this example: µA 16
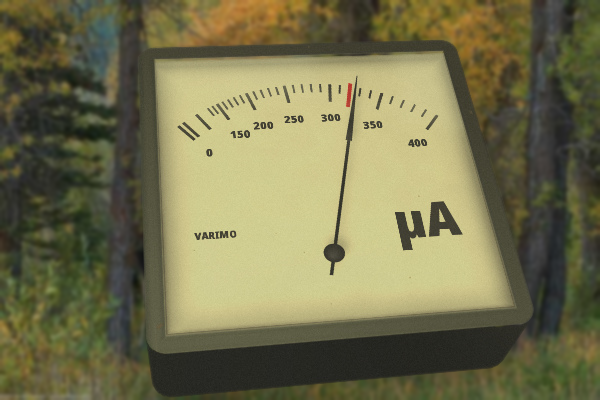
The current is µA 325
